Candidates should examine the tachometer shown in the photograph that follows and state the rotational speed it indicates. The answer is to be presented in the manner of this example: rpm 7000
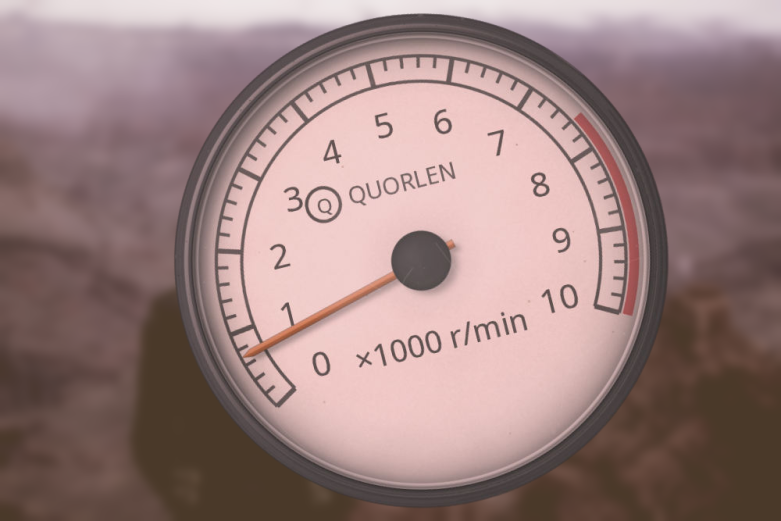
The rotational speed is rpm 700
